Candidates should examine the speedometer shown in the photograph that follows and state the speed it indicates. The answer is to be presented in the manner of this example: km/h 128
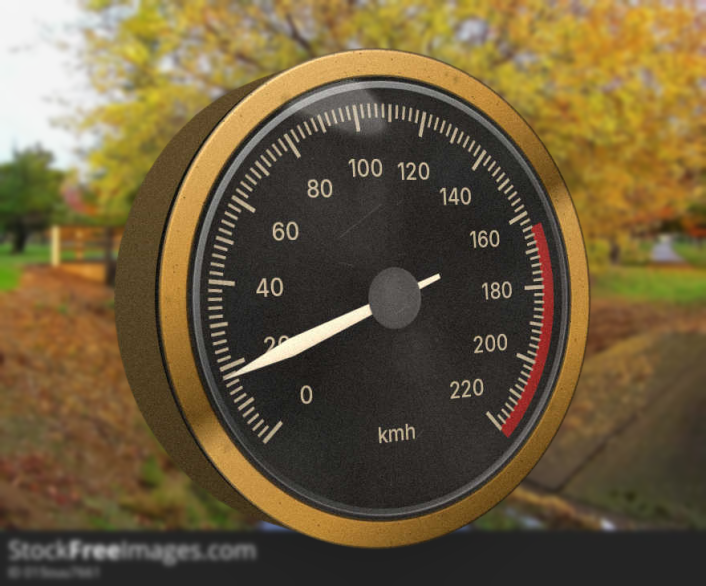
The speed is km/h 18
